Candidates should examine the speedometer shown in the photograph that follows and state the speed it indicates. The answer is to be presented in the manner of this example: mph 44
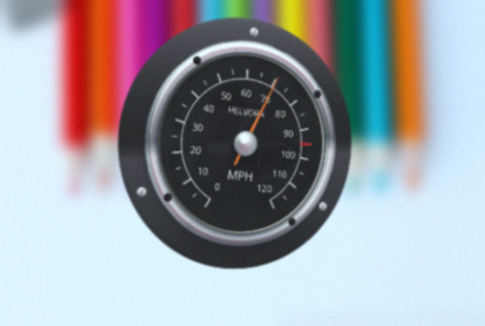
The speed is mph 70
